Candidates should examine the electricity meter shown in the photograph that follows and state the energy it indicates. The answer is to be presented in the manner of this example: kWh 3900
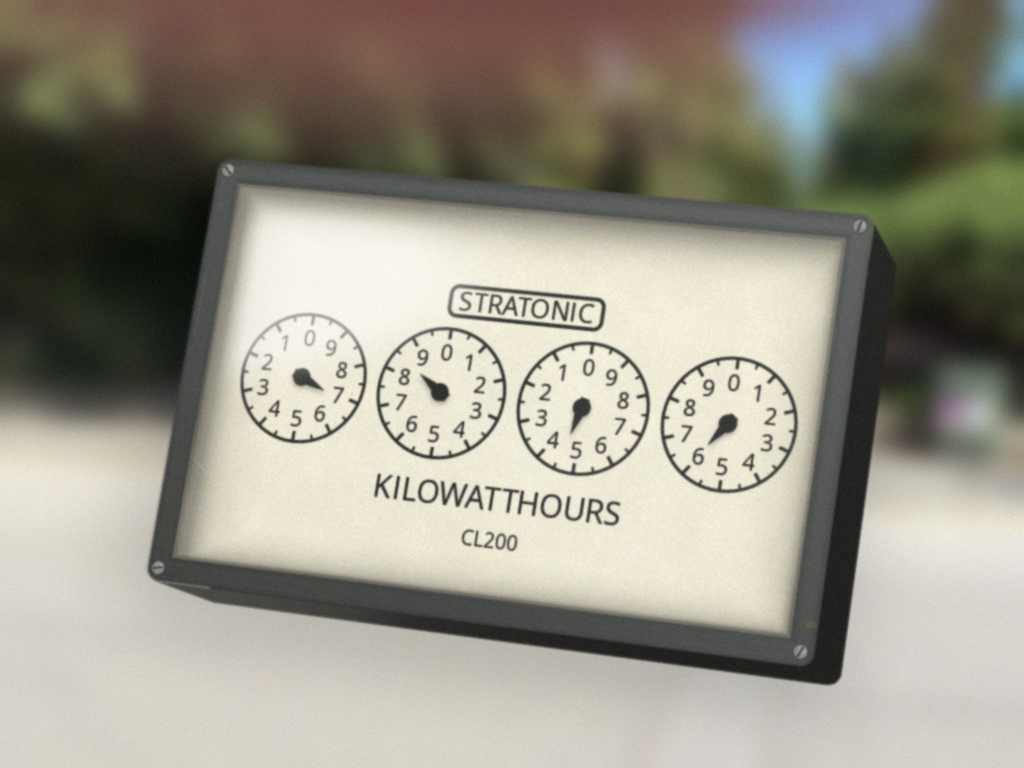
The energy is kWh 6846
